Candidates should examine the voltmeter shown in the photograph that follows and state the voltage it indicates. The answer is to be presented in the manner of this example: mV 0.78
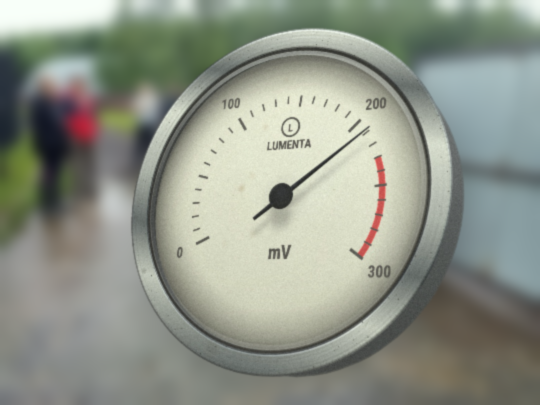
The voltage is mV 210
